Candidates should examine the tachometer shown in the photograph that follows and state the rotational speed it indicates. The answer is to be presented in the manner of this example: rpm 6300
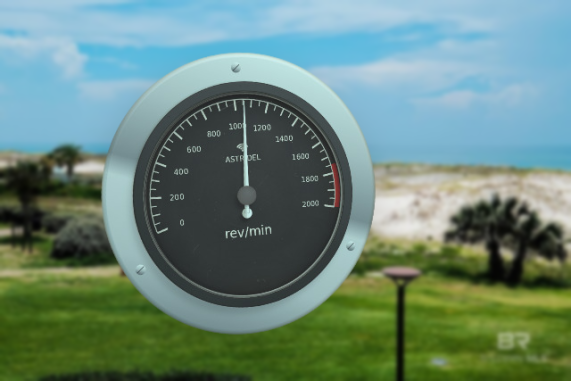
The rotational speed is rpm 1050
